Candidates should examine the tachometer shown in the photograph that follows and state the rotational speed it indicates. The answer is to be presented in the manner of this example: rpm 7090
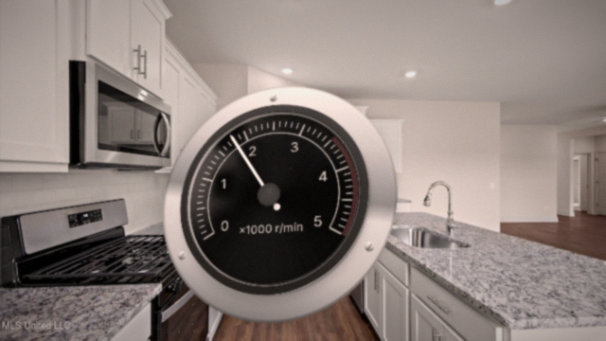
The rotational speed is rpm 1800
